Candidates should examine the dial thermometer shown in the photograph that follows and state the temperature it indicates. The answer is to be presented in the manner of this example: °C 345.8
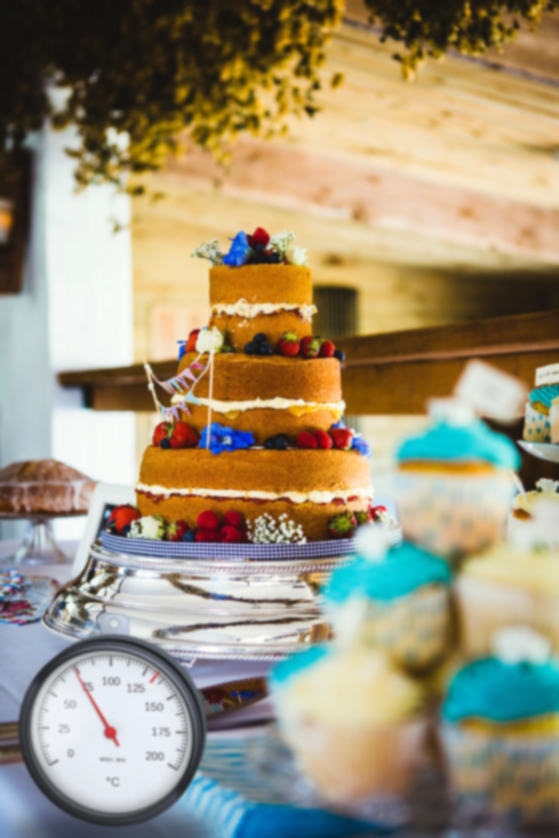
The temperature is °C 75
